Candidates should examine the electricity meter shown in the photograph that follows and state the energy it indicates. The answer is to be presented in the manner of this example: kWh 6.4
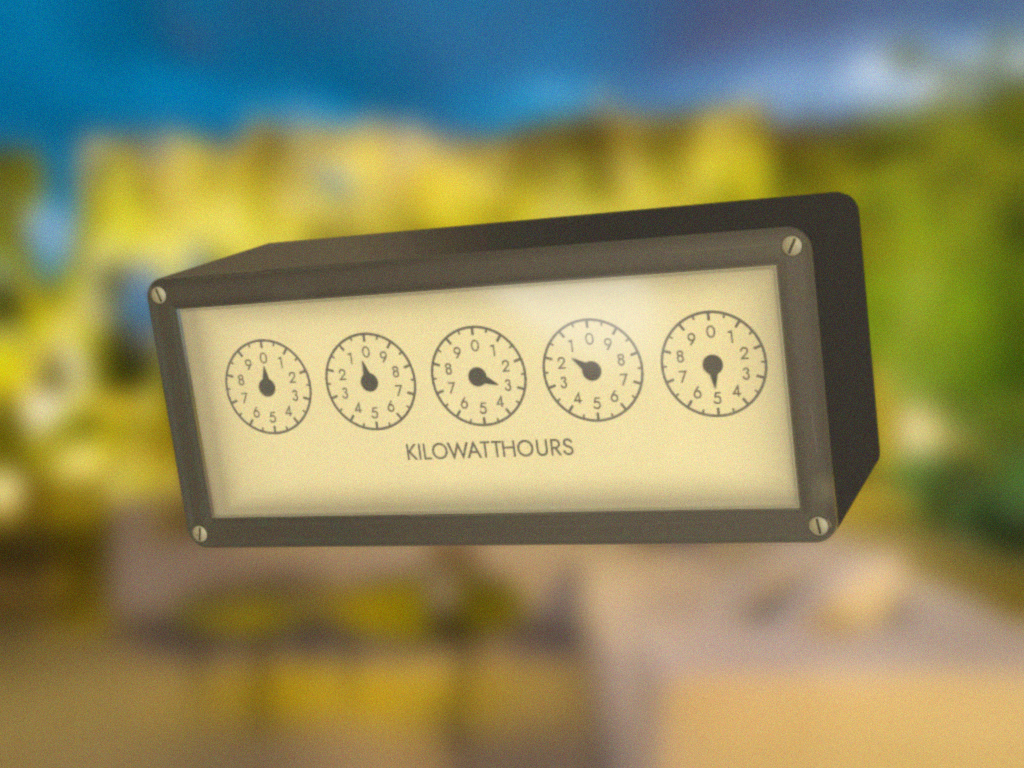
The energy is kWh 315
